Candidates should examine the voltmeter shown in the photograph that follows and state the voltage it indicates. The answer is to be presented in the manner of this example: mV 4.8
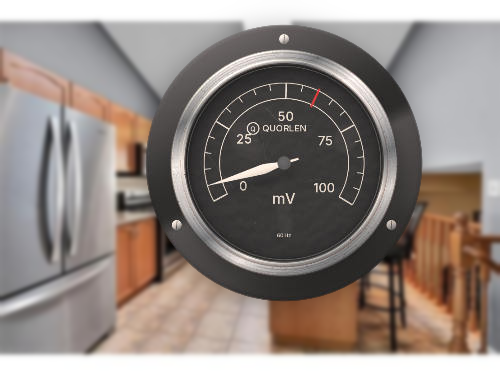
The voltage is mV 5
